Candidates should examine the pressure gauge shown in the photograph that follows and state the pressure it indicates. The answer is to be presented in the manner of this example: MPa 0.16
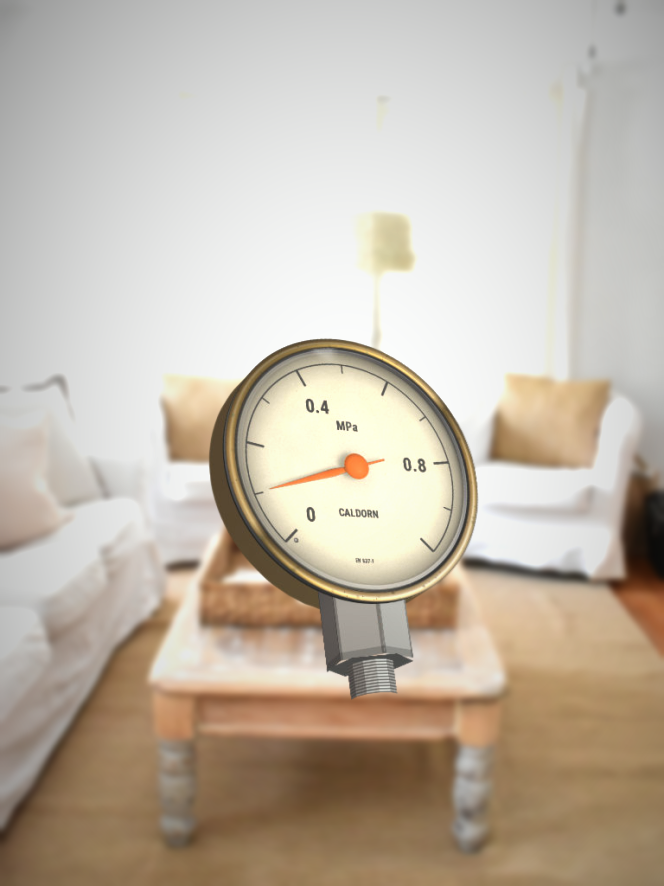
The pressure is MPa 0.1
